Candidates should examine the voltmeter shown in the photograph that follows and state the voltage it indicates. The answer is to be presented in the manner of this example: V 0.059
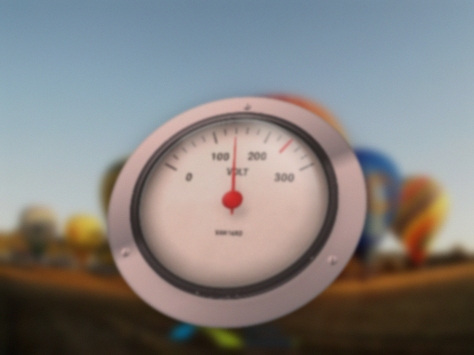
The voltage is V 140
